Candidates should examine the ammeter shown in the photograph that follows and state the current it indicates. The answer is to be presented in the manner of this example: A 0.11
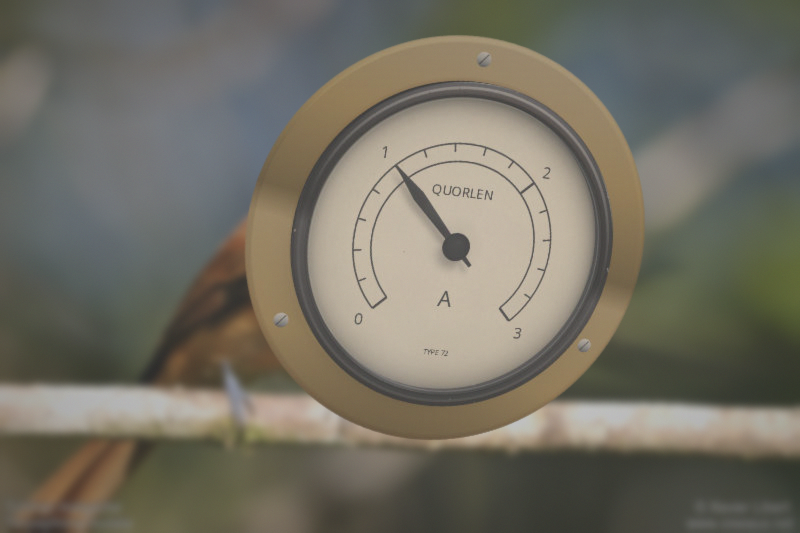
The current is A 1
